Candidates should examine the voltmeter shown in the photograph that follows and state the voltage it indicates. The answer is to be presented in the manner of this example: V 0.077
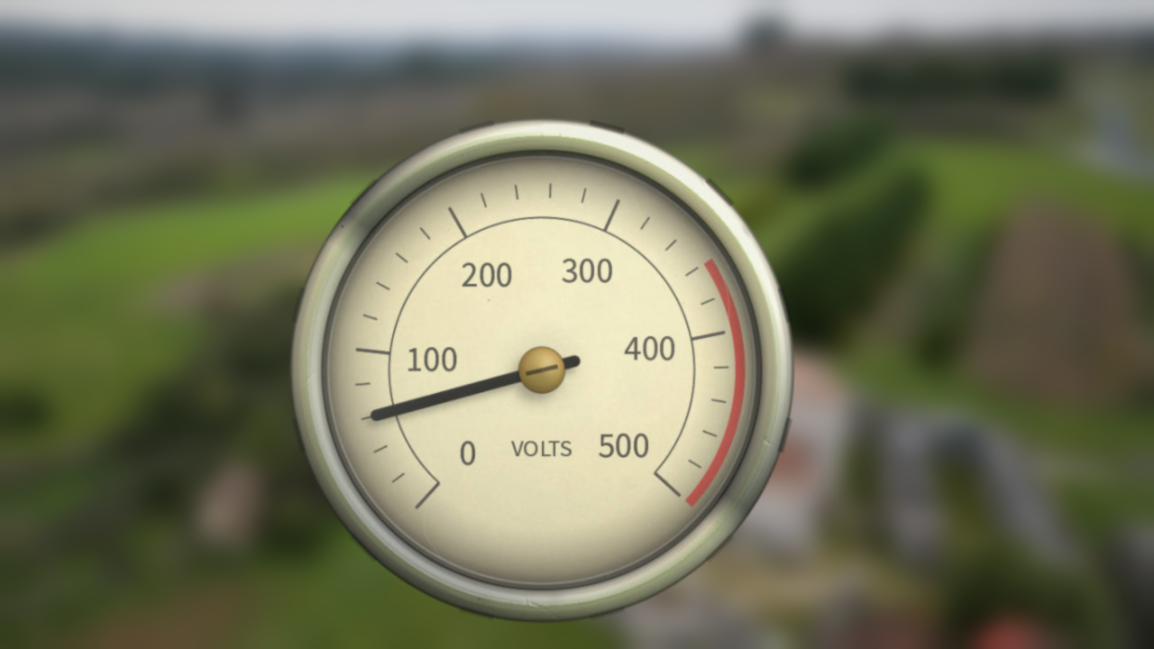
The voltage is V 60
